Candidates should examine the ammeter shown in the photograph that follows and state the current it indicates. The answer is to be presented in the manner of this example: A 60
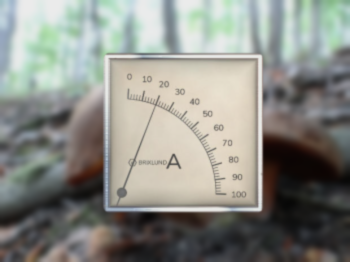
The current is A 20
